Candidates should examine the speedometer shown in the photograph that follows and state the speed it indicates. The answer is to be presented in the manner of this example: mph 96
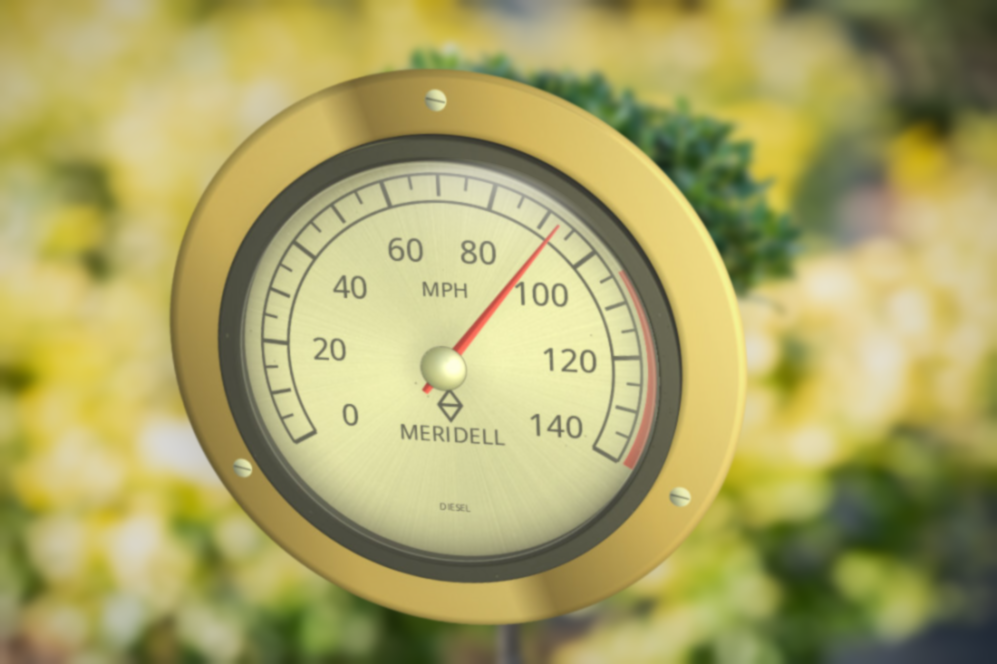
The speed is mph 92.5
